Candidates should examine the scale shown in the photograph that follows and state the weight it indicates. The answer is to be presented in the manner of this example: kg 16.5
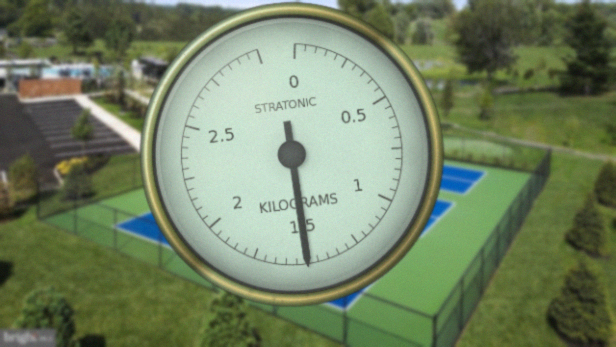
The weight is kg 1.5
